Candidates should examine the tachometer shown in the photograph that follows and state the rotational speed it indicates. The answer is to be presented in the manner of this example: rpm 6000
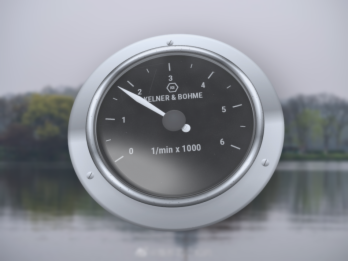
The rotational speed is rpm 1750
